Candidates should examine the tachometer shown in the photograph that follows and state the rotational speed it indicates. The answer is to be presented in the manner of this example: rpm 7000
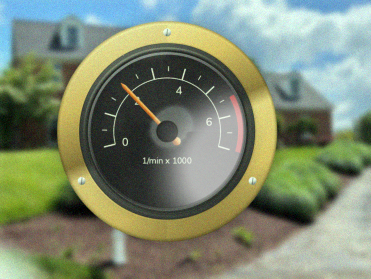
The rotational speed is rpm 2000
